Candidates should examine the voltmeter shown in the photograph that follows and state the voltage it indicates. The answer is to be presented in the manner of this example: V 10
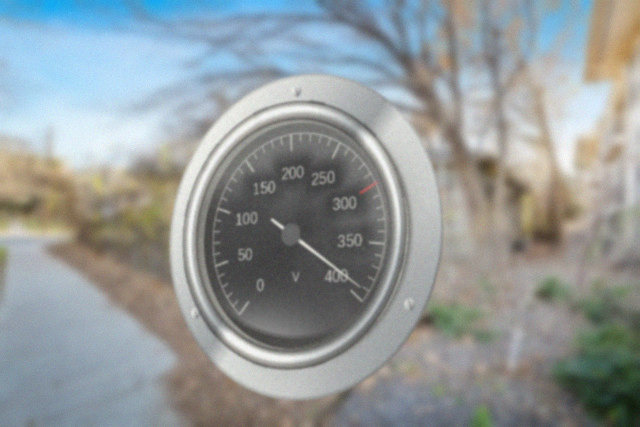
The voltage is V 390
